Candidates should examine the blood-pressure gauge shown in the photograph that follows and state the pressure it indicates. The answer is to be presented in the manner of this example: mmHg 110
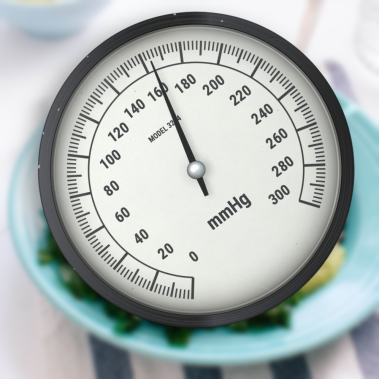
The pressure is mmHg 164
